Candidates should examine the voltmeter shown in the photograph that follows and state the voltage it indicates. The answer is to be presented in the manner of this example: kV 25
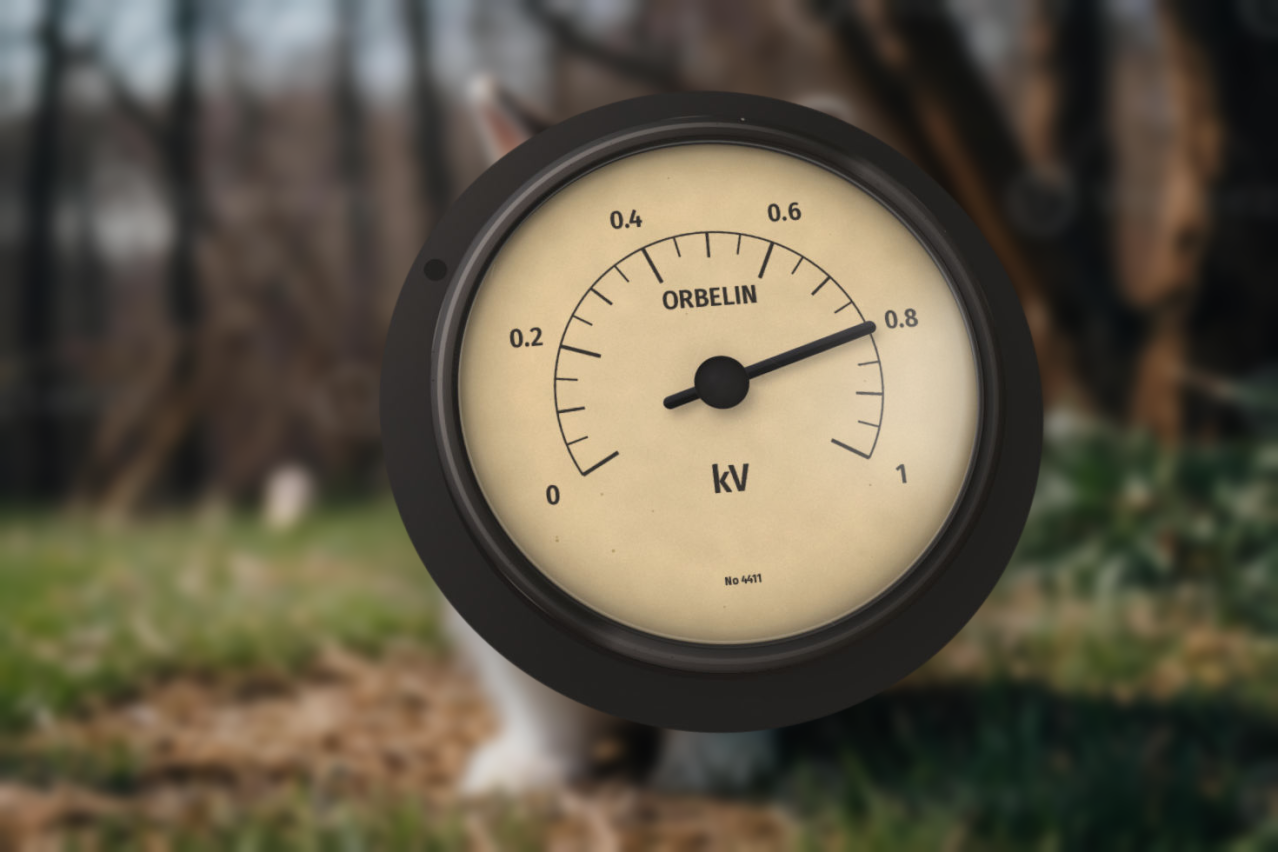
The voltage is kV 0.8
